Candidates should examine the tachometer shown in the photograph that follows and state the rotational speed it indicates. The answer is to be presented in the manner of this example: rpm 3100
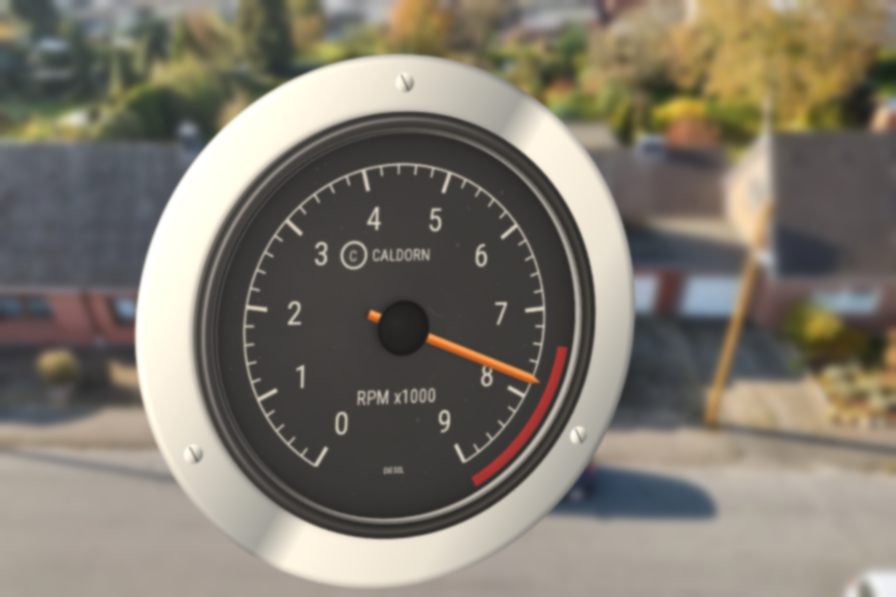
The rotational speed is rpm 7800
